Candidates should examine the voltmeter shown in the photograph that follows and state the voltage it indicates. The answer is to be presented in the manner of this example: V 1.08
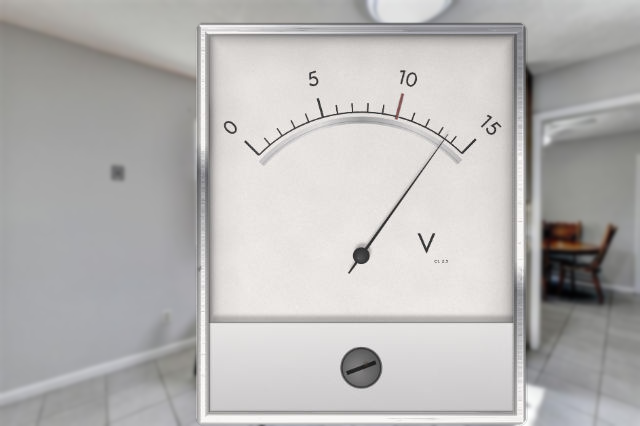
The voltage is V 13.5
